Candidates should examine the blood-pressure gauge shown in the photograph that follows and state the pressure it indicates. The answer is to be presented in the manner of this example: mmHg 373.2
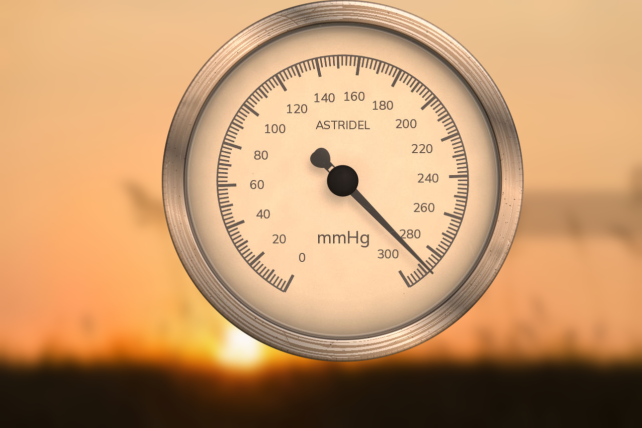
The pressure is mmHg 288
